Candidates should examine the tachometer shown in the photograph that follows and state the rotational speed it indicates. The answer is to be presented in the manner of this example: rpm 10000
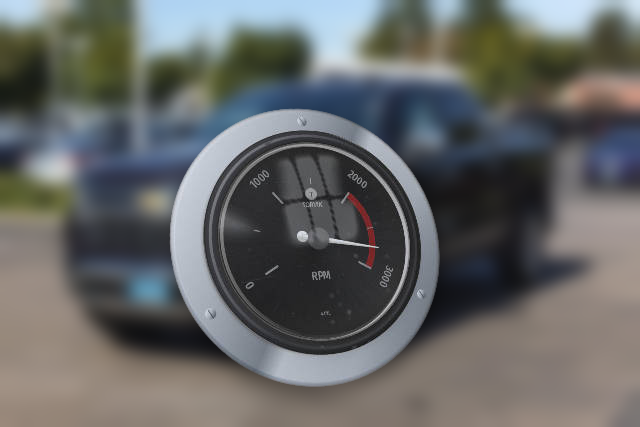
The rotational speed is rpm 2750
